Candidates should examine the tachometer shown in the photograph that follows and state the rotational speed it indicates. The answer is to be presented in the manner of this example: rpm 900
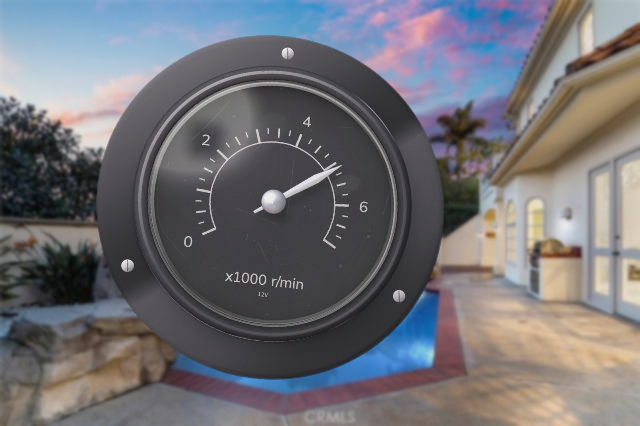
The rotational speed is rpm 5125
